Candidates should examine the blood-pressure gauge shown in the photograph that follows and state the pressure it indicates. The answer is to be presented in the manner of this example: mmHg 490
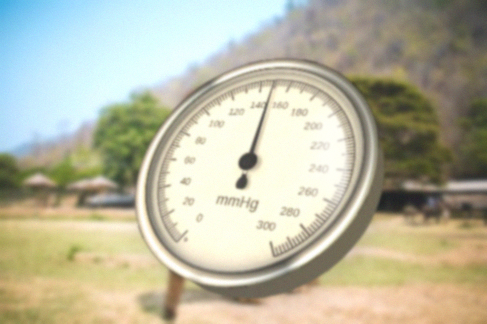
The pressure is mmHg 150
